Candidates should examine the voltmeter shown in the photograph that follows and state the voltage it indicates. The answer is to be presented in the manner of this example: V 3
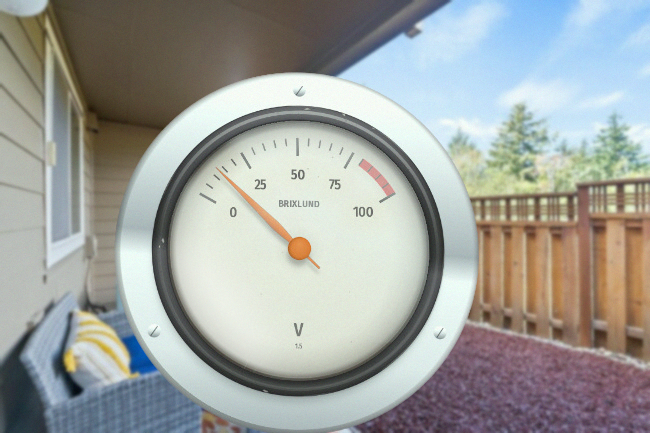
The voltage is V 12.5
